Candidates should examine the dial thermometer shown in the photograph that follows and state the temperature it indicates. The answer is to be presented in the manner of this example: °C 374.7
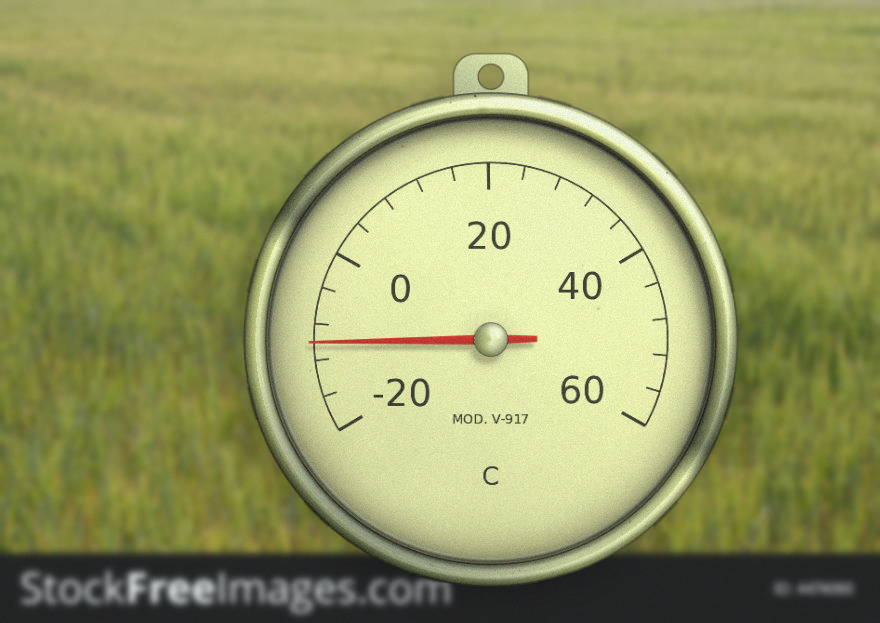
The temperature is °C -10
